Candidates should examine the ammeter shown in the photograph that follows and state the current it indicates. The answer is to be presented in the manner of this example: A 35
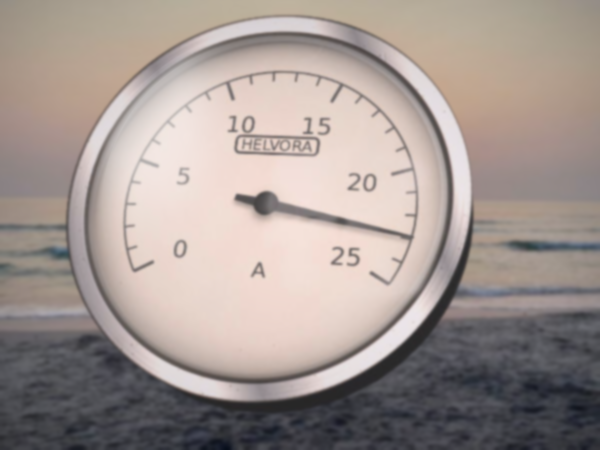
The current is A 23
